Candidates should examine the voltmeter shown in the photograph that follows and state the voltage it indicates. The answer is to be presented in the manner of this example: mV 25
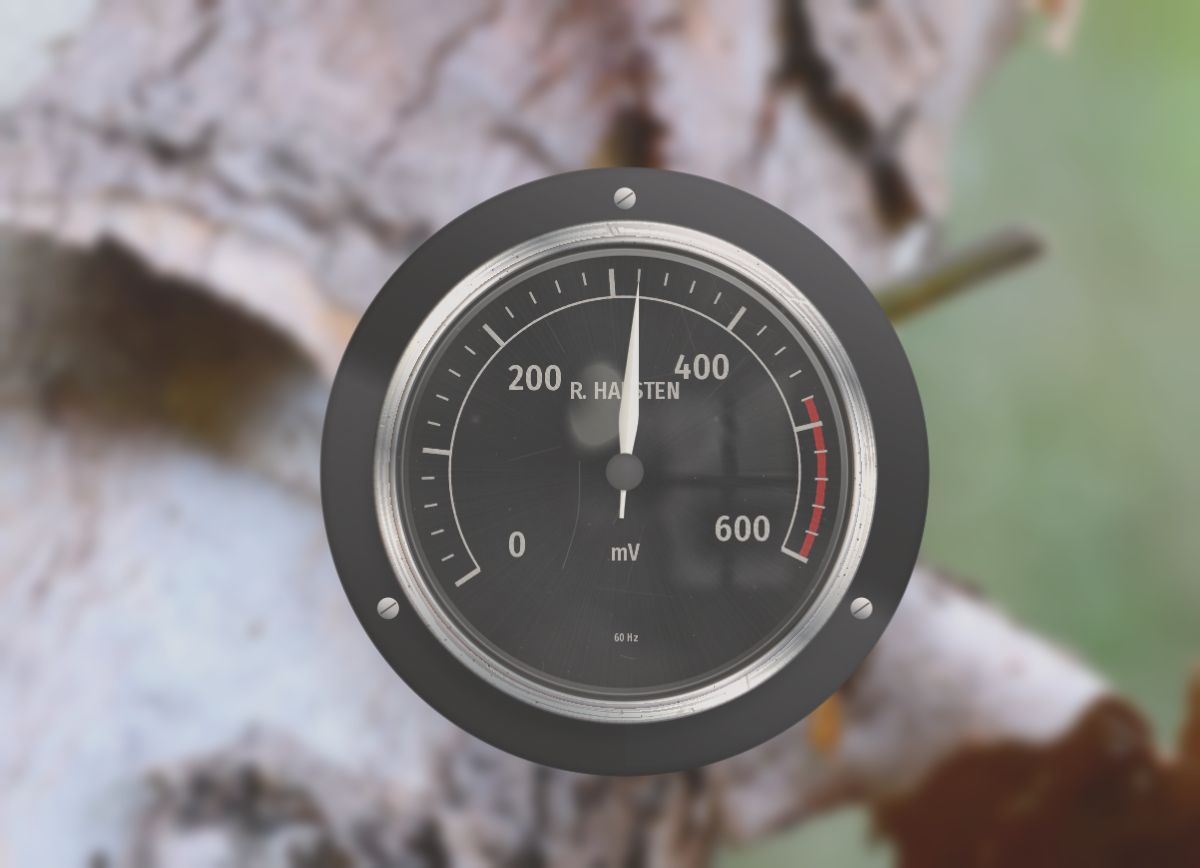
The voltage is mV 320
